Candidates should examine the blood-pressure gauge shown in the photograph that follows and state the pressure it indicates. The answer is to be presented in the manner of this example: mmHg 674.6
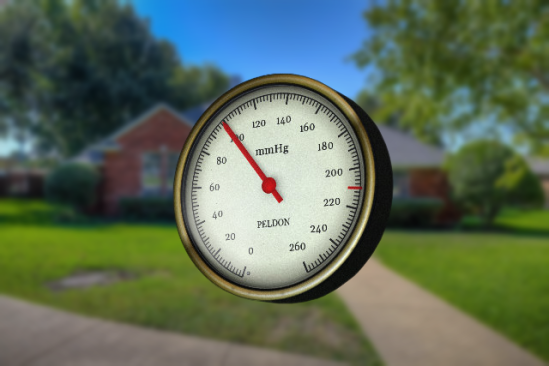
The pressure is mmHg 100
